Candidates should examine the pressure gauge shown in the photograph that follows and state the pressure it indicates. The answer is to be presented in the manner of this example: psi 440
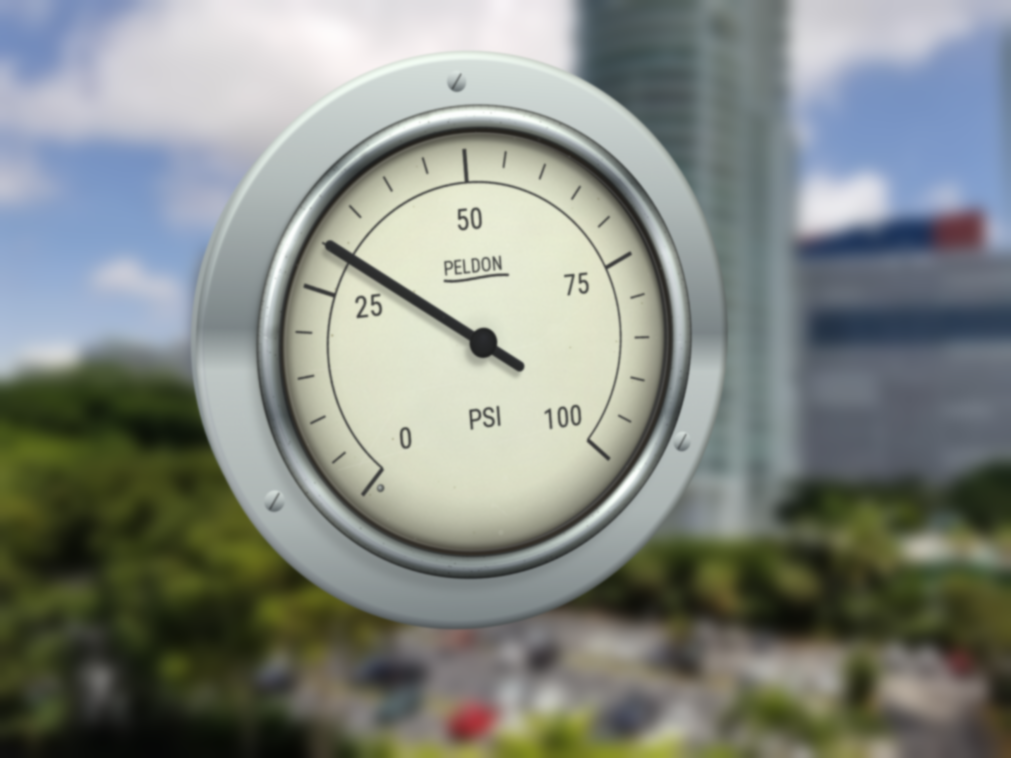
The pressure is psi 30
